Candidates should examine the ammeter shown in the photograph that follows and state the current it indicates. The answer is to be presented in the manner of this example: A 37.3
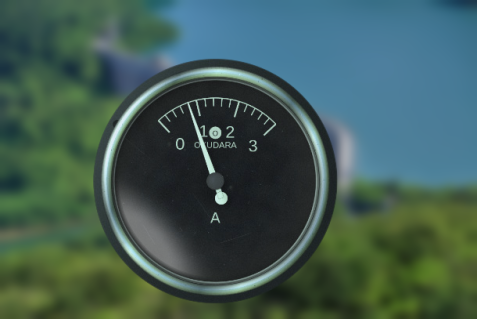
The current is A 0.8
